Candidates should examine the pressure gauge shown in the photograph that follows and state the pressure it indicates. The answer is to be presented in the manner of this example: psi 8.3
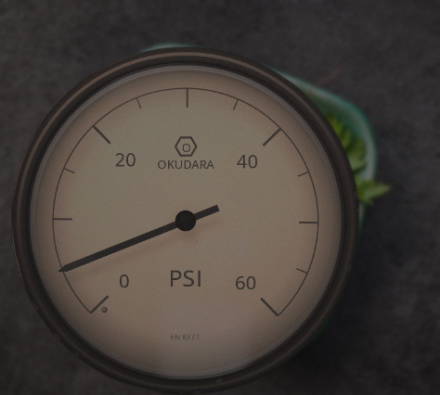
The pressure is psi 5
